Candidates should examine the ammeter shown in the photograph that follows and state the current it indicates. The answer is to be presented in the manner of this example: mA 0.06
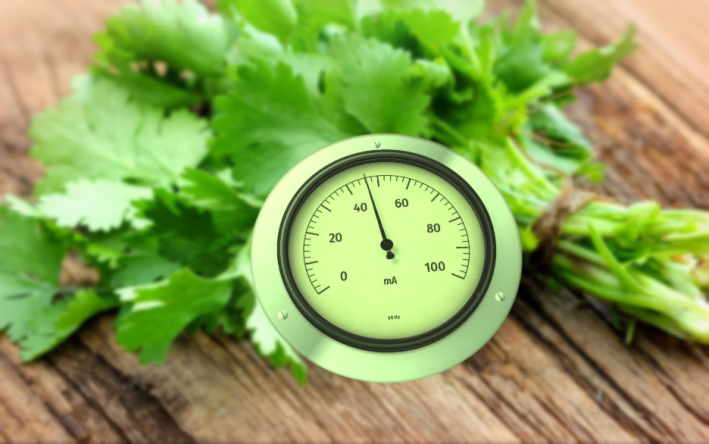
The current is mA 46
